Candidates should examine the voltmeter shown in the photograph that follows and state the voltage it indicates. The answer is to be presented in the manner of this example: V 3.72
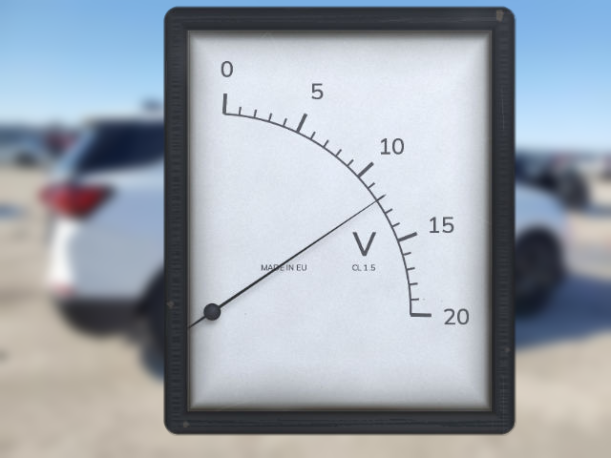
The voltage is V 12
